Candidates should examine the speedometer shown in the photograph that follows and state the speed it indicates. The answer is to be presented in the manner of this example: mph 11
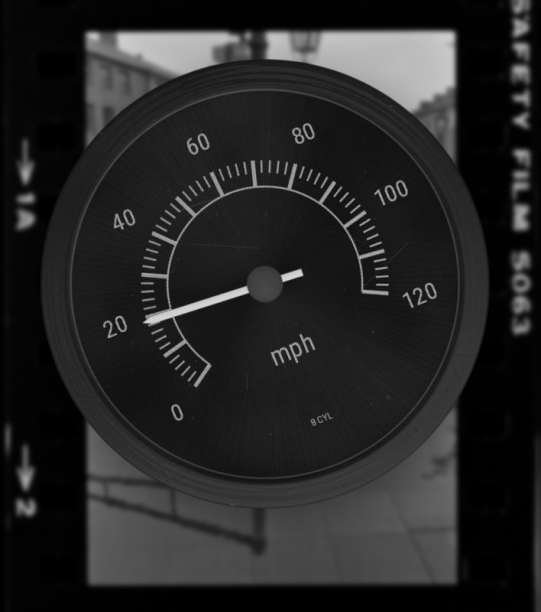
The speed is mph 19
